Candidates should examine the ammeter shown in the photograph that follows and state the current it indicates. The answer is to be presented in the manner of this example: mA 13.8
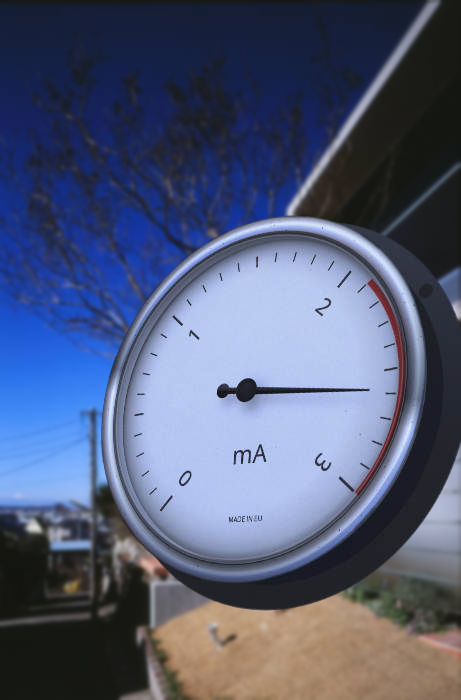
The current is mA 2.6
